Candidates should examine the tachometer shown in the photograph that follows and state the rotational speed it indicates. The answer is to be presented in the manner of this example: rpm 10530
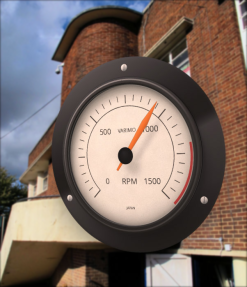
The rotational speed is rpm 950
